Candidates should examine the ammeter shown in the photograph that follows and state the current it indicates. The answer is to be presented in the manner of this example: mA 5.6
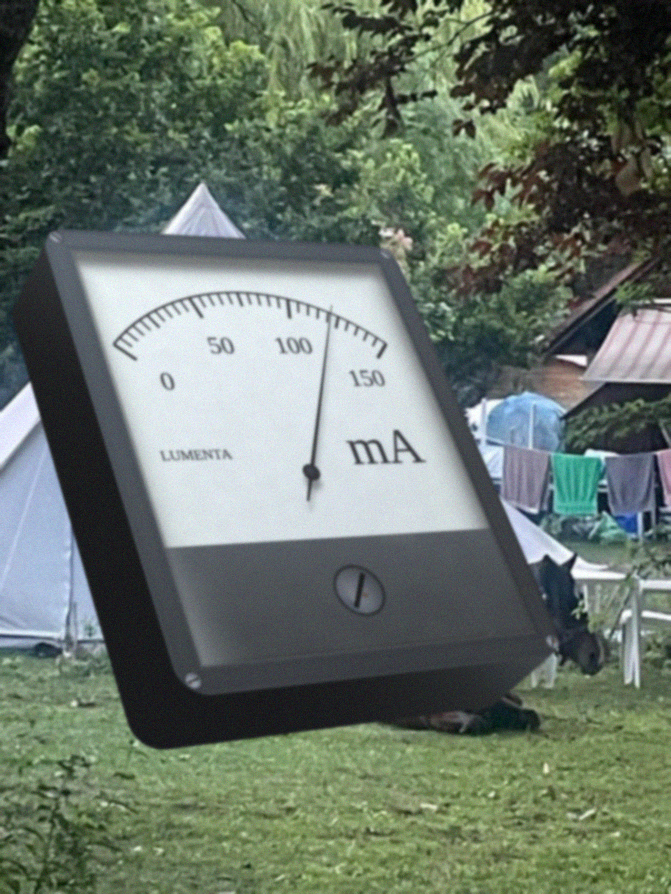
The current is mA 120
